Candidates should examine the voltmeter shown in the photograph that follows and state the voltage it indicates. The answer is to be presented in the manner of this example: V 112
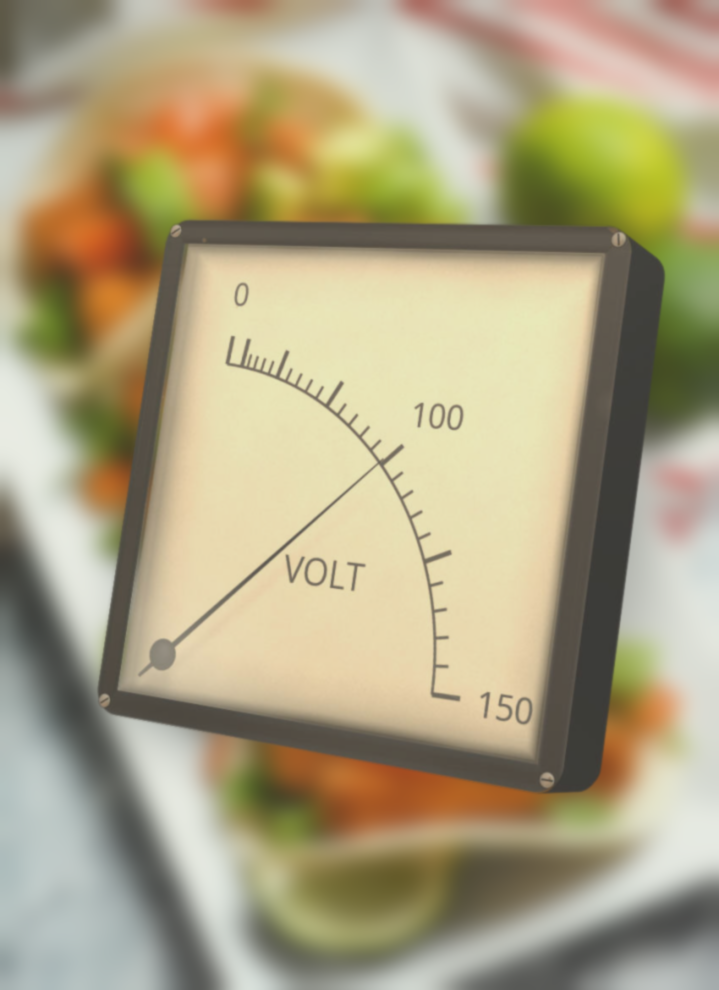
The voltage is V 100
